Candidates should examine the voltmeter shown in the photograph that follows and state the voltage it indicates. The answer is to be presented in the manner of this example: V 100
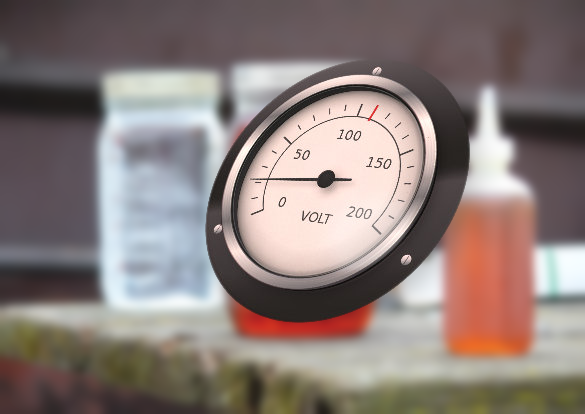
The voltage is V 20
